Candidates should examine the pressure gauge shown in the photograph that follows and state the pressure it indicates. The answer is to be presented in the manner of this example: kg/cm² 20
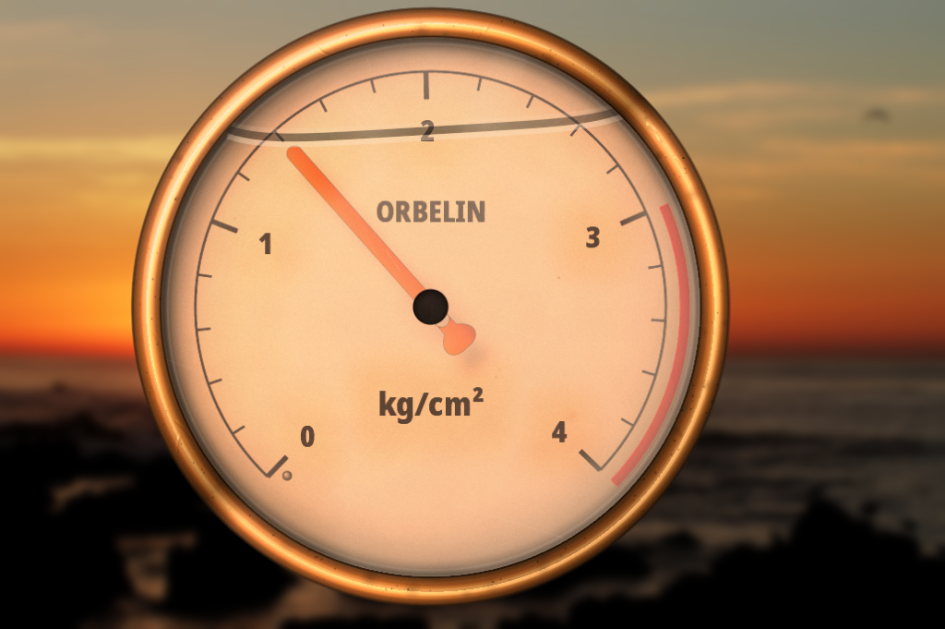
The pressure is kg/cm² 1.4
